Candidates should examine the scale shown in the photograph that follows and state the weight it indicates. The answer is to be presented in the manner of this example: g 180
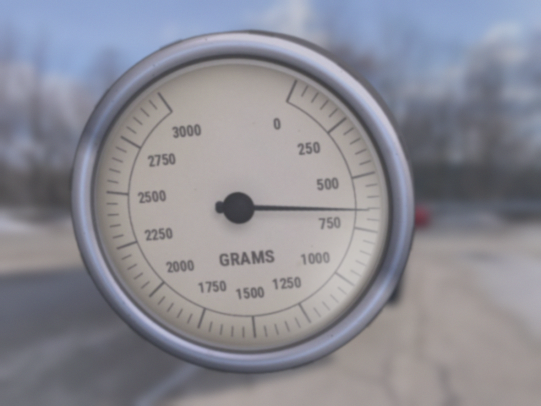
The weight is g 650
